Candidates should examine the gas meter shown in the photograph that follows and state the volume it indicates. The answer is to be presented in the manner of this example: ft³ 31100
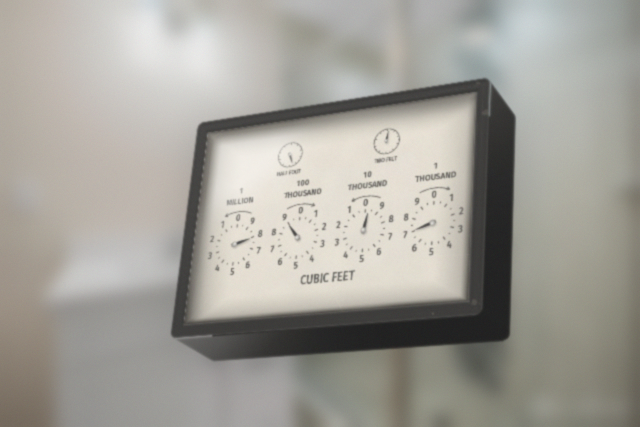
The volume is ft³ 789700
